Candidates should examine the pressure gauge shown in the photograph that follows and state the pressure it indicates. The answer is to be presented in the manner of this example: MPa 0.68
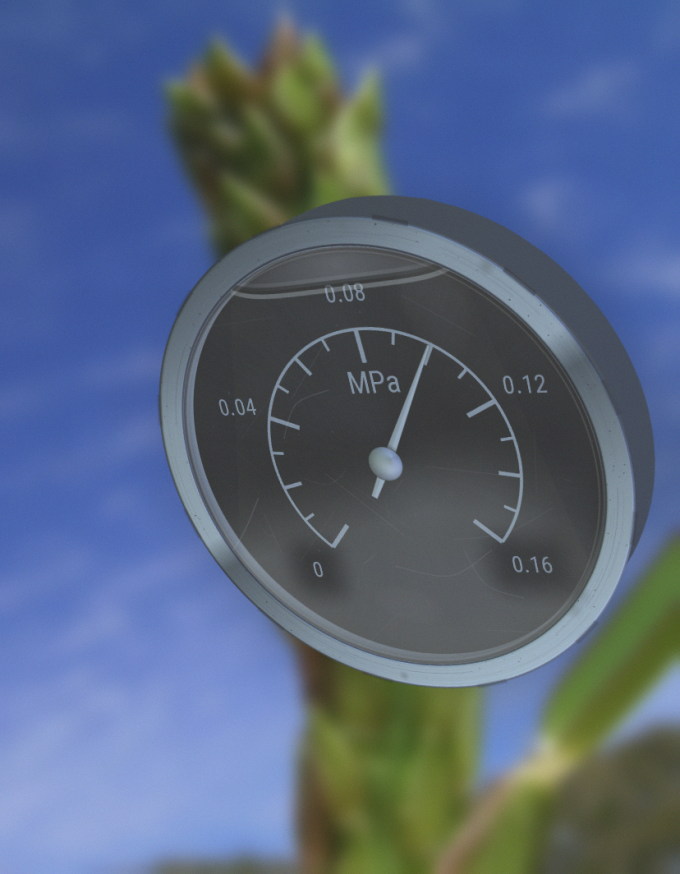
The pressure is MPa 0.1
